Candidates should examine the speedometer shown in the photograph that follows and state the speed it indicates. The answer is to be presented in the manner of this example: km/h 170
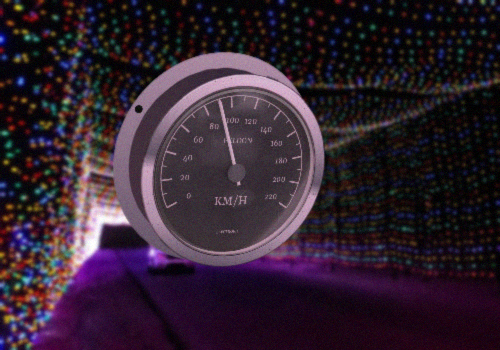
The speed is km/h 90
